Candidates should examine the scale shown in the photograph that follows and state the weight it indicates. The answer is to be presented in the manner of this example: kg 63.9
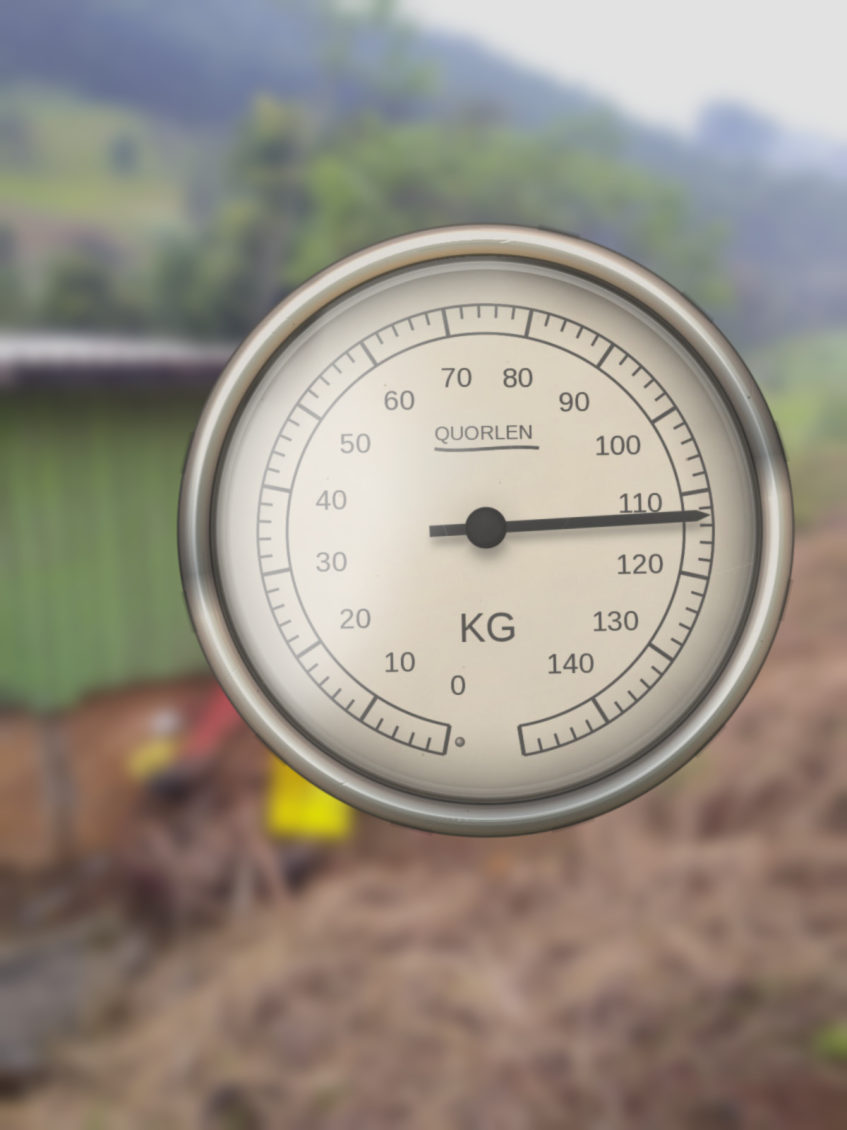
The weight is kg 113
